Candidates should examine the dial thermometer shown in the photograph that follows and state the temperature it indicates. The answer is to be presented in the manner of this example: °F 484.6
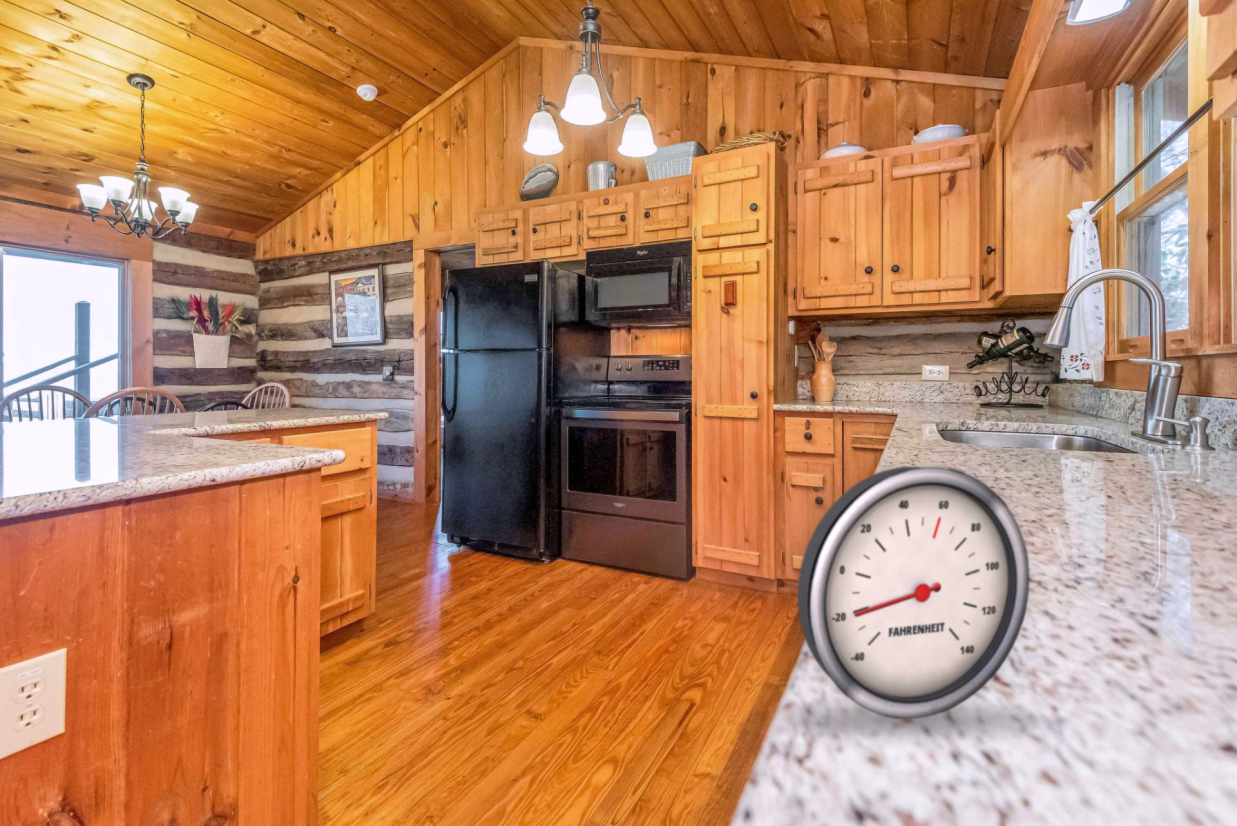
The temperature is °F -20
